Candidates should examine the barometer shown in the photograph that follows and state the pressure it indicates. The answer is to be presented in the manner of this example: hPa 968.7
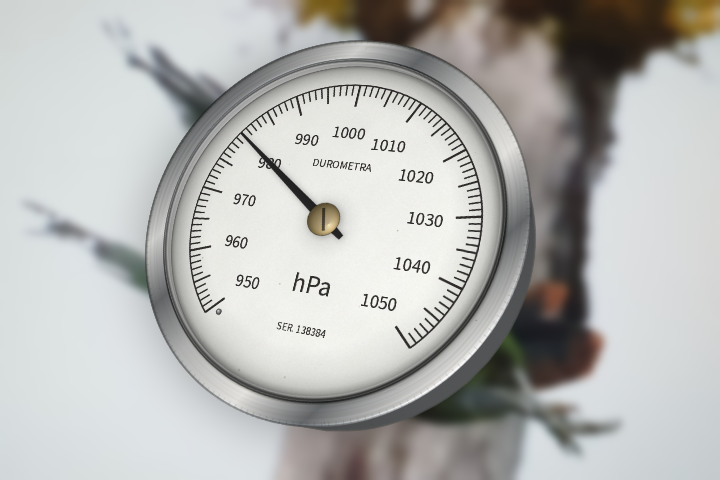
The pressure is hPa 980
